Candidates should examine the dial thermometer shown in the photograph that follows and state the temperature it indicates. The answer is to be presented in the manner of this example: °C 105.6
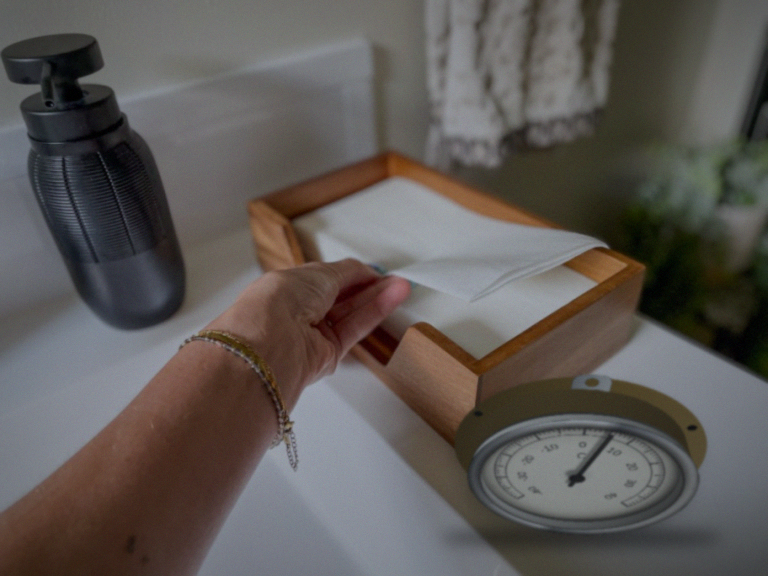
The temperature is °C 5
